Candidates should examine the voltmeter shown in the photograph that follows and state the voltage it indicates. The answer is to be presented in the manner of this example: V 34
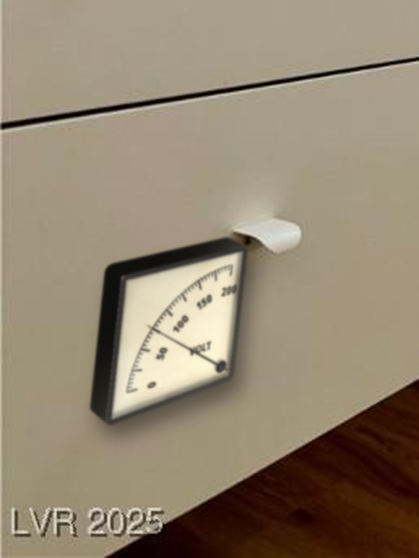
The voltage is V 75
